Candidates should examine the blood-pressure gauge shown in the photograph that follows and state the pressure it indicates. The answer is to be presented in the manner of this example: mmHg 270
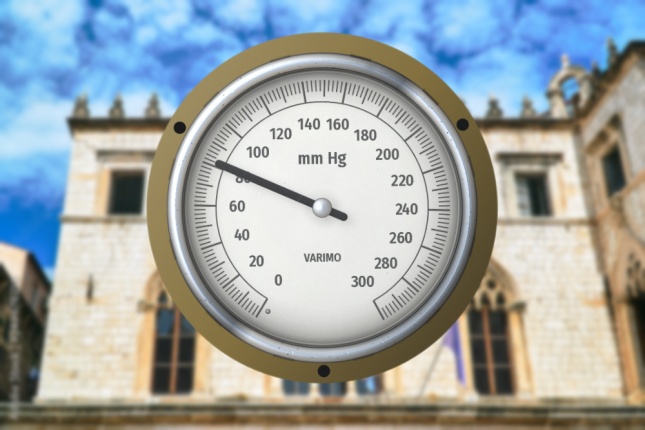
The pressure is mmHg 82
